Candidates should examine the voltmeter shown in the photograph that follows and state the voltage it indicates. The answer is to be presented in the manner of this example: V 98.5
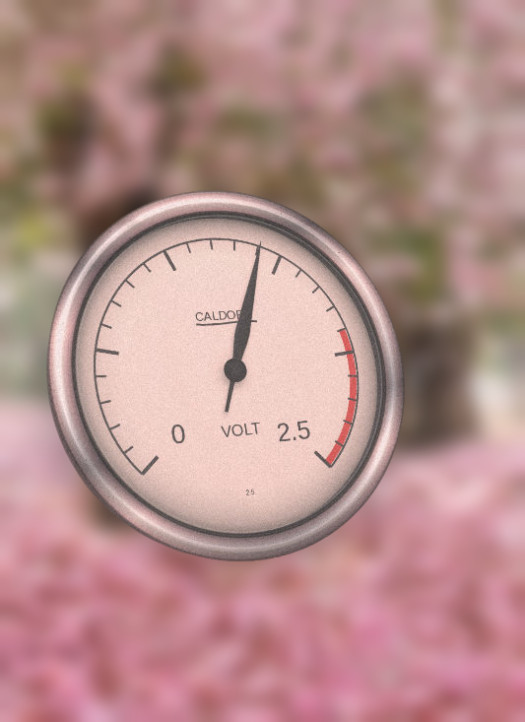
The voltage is V 1.4
